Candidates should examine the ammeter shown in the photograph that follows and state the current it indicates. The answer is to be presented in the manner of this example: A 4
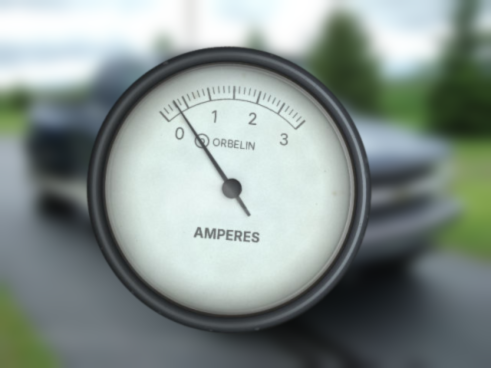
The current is A 0.3
